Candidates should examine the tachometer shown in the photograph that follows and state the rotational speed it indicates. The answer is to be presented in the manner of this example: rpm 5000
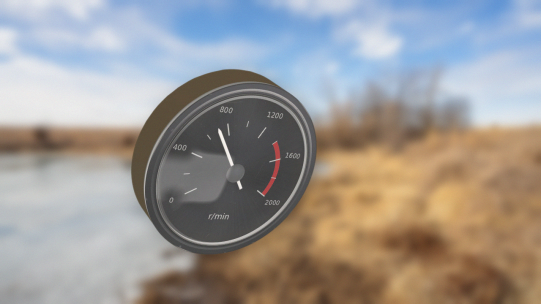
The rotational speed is rpm 700
